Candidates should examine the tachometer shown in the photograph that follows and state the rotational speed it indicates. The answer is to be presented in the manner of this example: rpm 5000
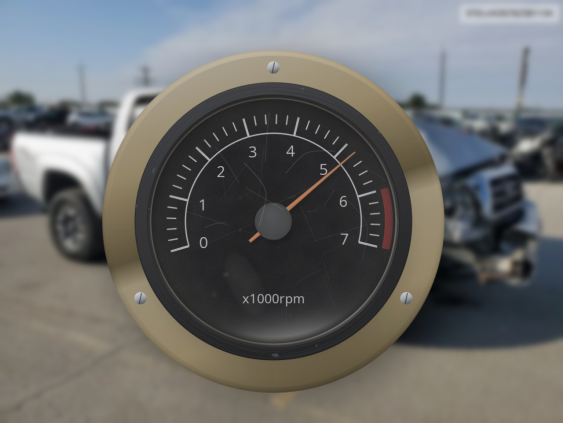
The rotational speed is rpm 5200
